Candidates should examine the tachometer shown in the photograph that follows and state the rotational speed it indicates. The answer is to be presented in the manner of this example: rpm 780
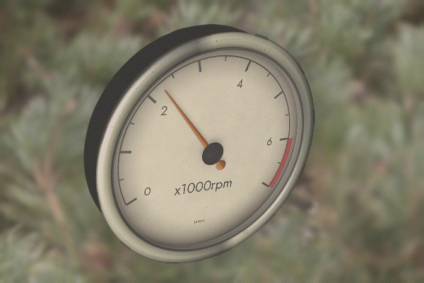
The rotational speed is rpm 2250
